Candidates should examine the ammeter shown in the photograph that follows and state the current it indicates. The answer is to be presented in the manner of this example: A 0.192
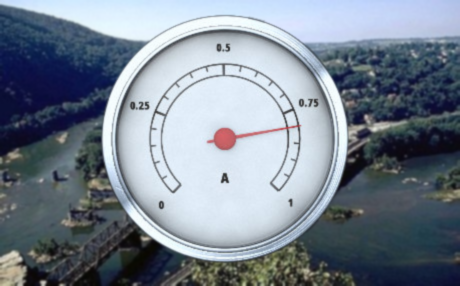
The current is A 0.8
